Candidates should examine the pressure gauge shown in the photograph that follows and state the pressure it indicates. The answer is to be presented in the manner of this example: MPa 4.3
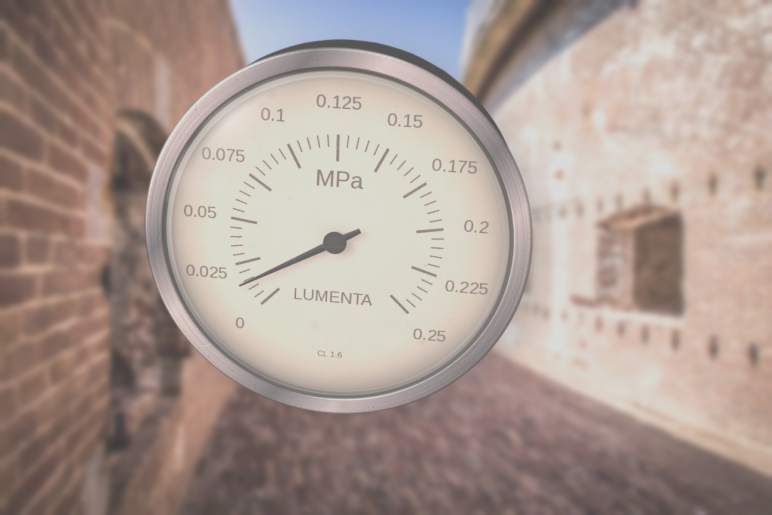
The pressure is MPa 0.015
